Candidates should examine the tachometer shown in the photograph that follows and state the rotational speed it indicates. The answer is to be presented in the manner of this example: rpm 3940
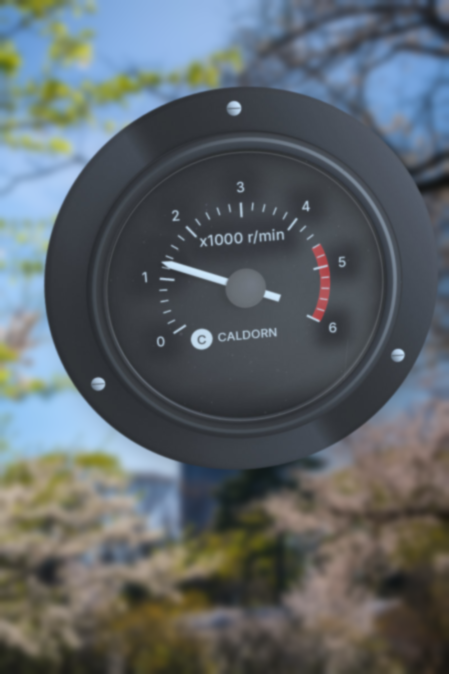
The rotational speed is rpm 1300
